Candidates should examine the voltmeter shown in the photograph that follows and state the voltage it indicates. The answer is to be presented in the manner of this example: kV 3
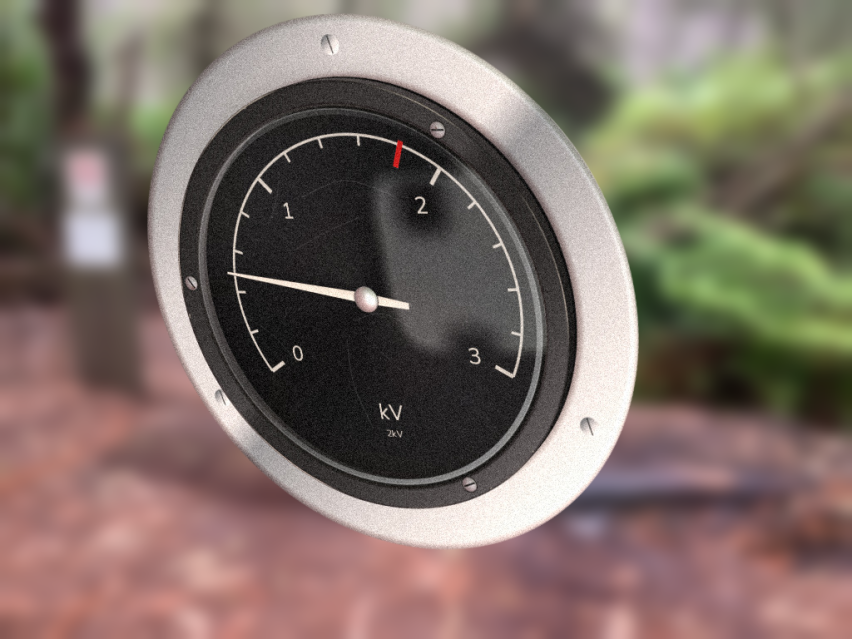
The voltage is kV 0.5
